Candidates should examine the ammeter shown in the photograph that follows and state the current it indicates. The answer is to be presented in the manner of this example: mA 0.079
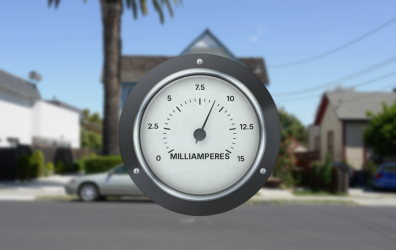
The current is mA 9
